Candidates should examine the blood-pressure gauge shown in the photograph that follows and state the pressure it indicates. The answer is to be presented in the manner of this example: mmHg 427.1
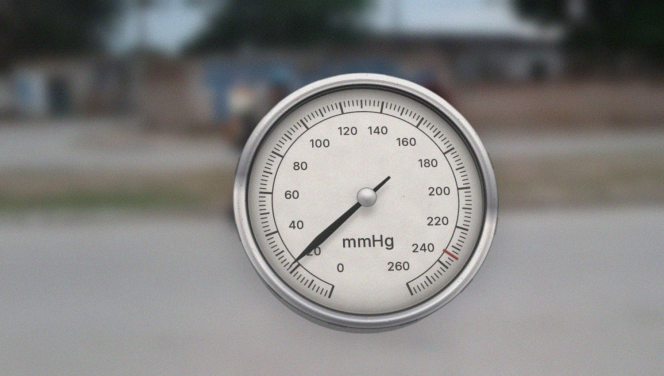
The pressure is mmHg 22
